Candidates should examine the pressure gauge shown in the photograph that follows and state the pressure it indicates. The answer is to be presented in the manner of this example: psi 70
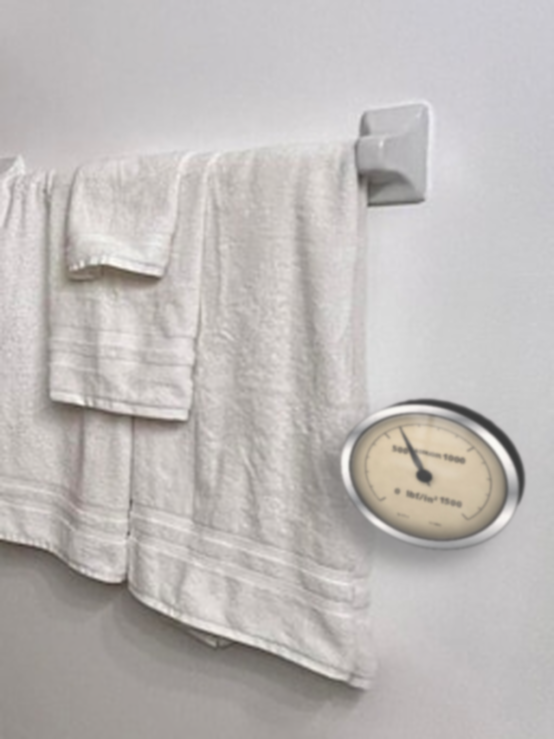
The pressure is psi 600
